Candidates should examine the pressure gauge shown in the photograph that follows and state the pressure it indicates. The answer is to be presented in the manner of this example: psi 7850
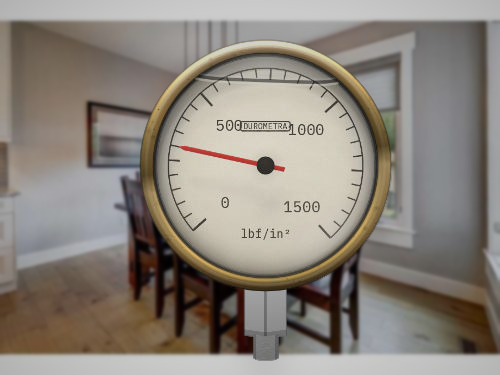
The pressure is psi 300
